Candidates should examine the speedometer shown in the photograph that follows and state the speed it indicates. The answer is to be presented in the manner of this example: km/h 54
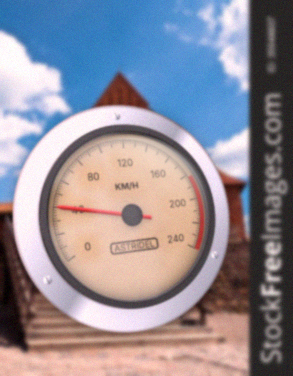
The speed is km/h 40
